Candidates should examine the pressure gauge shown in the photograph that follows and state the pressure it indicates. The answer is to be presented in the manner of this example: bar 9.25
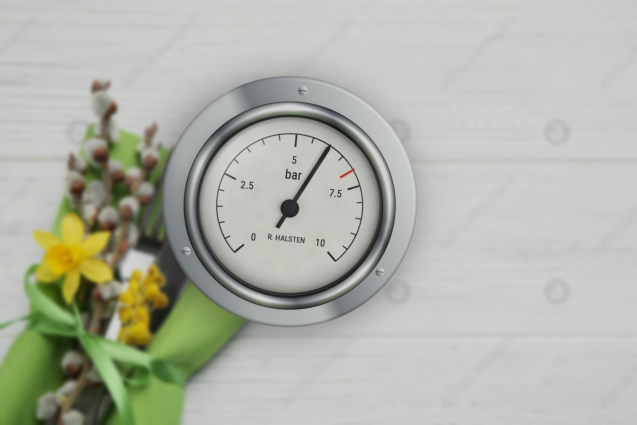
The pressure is bar 6
